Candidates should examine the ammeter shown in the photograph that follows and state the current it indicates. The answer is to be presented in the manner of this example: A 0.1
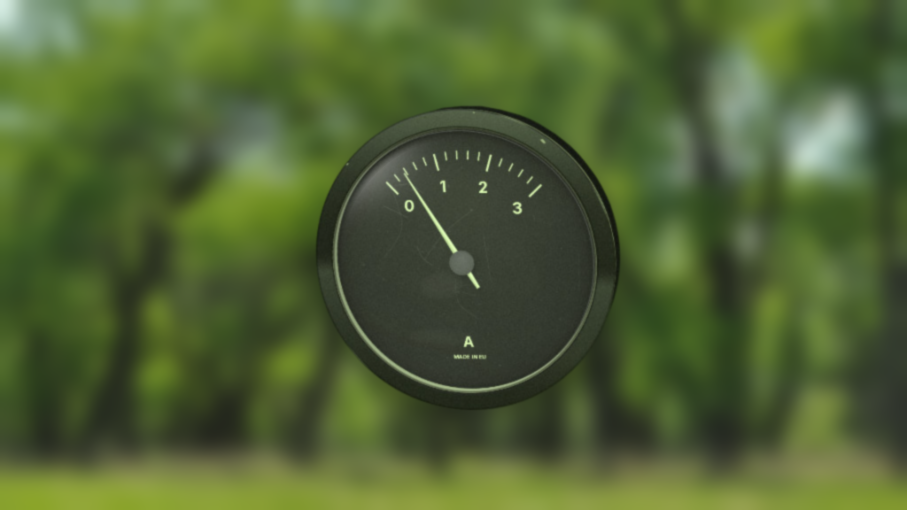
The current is A 0.4
